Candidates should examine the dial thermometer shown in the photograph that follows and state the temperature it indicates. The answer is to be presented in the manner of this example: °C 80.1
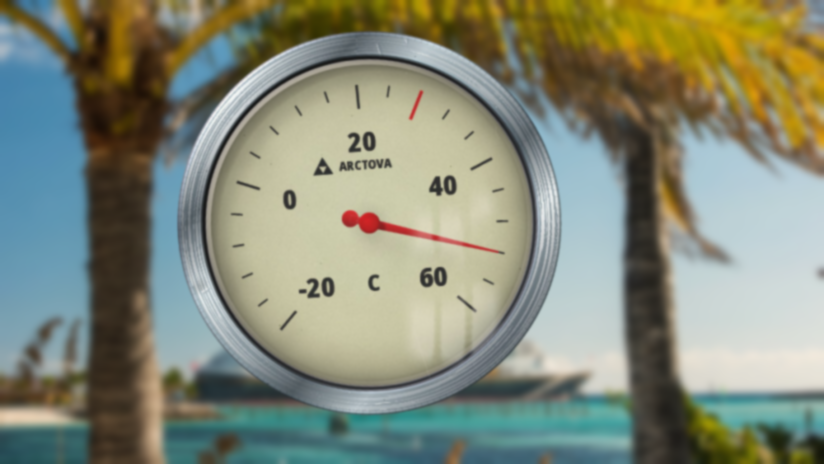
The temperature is °C 52
